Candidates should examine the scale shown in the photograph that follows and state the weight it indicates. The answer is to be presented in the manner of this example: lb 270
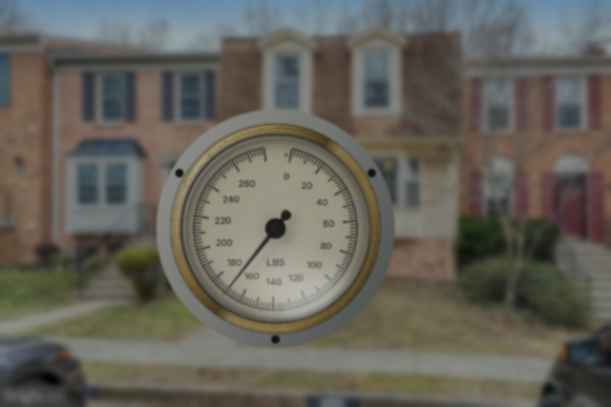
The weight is lb 170
